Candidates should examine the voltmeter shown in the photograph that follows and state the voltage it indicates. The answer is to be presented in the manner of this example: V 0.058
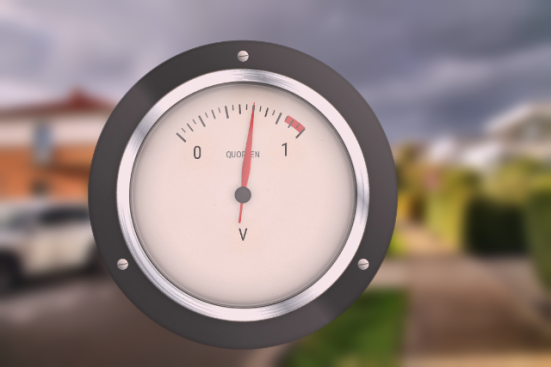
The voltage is V 0.6
